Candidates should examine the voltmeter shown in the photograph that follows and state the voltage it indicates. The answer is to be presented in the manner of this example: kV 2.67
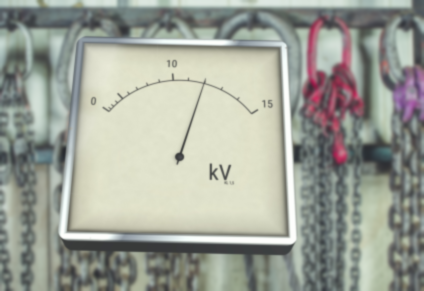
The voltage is kV 12
